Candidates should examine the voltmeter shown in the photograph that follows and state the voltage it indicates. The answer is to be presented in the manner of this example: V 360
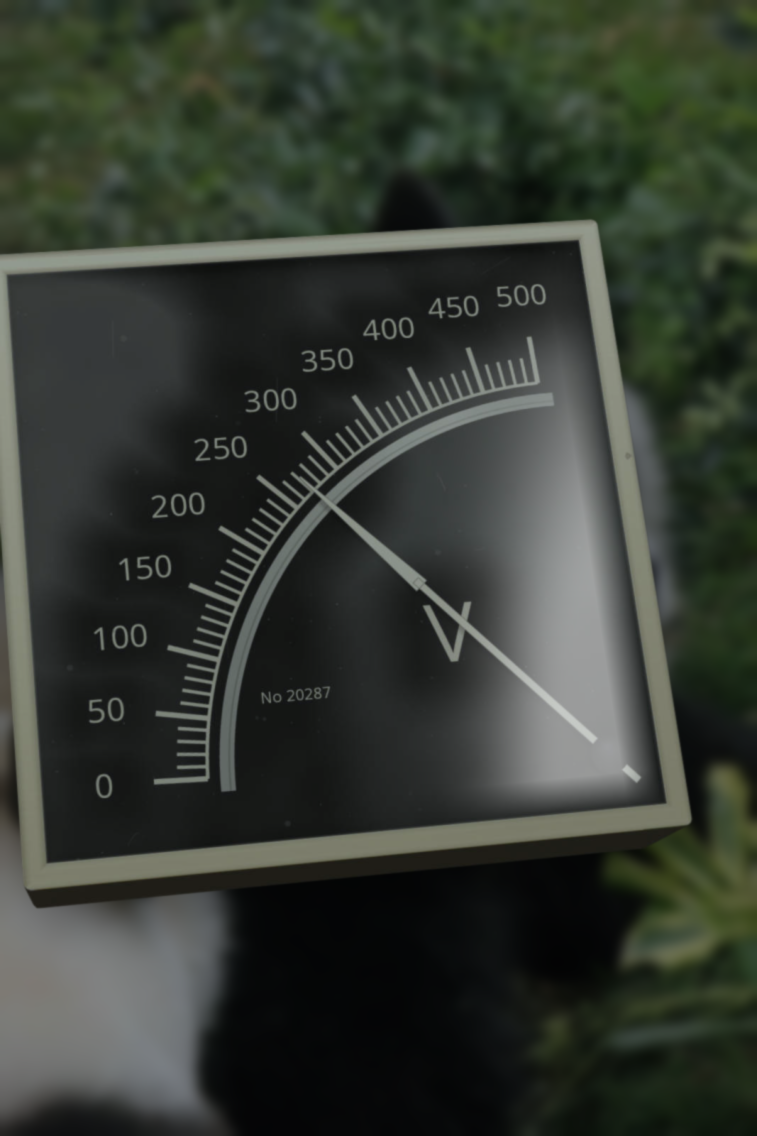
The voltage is V 270
